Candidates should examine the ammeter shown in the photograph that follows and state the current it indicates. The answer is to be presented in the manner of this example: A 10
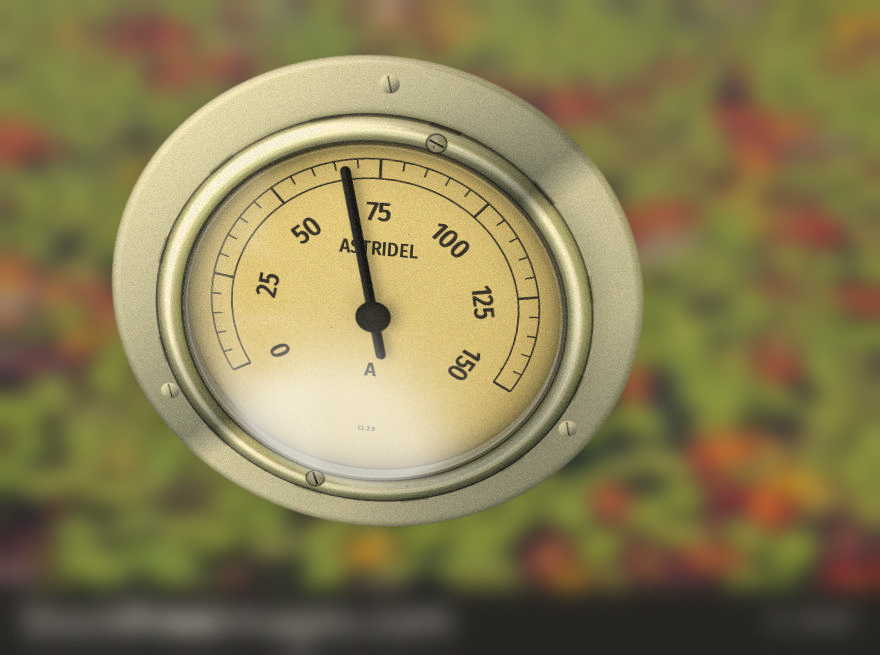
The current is A 67.5
